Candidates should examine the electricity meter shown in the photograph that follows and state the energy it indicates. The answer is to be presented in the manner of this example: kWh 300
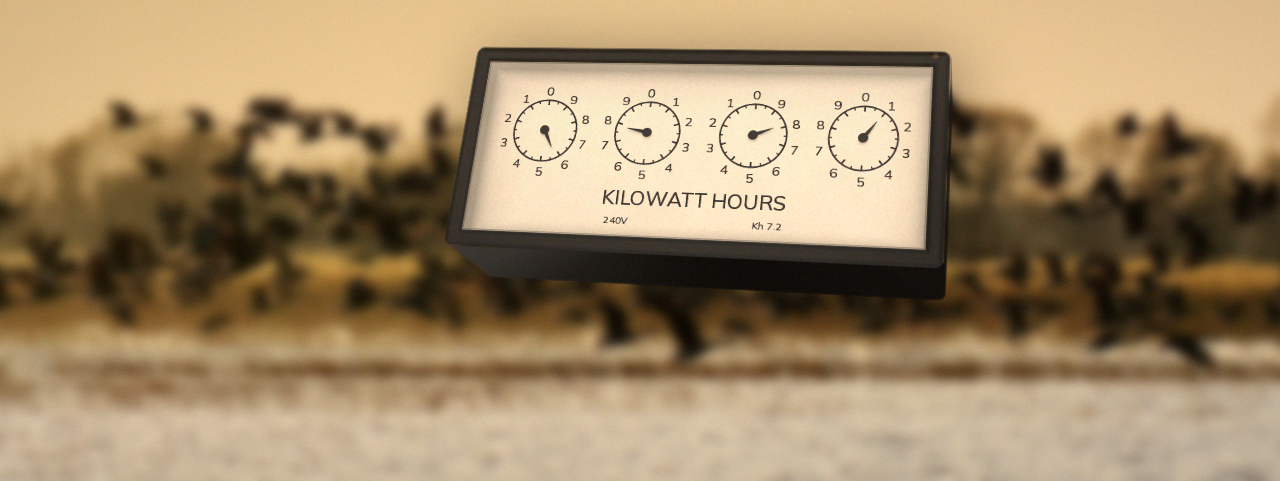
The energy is kWh 5781
